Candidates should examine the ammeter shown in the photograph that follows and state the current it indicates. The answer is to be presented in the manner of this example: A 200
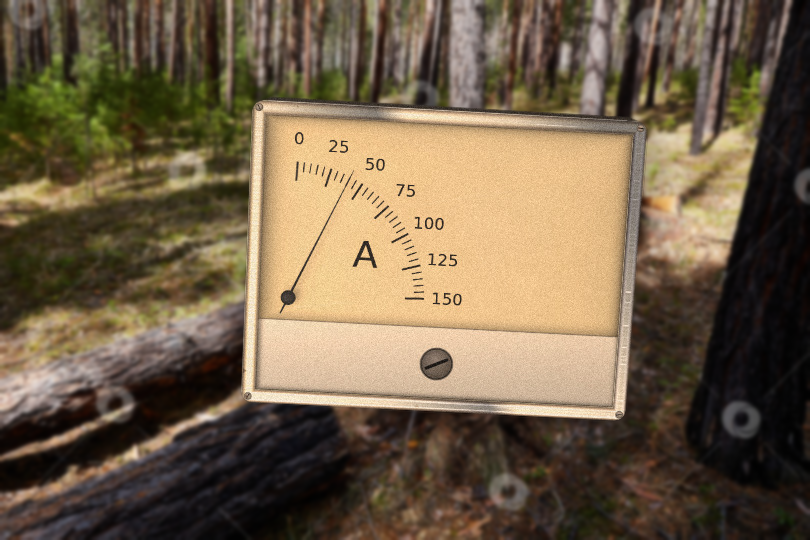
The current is A 40
